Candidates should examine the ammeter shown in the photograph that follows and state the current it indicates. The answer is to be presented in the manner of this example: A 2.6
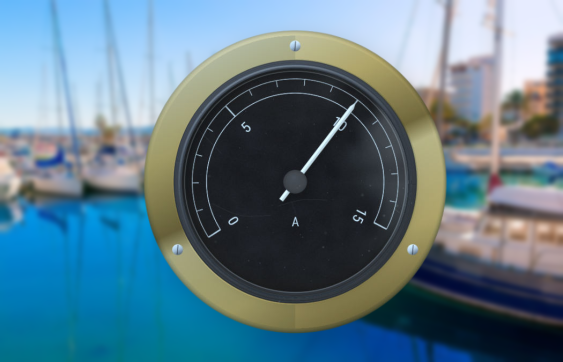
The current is A 10
